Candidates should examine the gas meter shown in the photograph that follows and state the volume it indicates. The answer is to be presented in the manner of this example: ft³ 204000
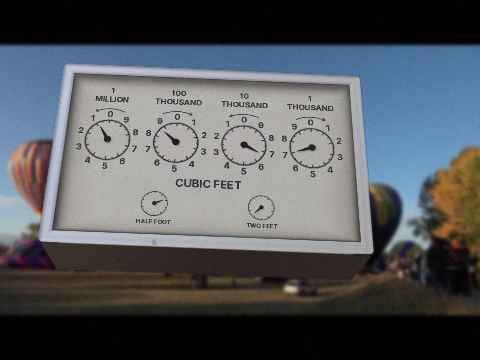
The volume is ft³ 86700
